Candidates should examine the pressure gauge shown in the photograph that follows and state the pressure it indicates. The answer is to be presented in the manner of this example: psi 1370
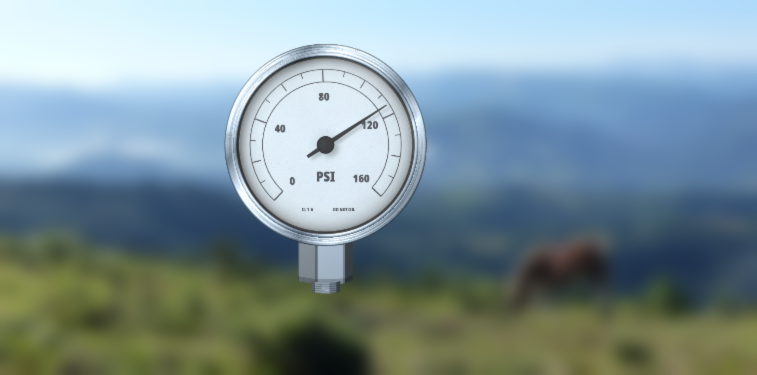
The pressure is psi 115
